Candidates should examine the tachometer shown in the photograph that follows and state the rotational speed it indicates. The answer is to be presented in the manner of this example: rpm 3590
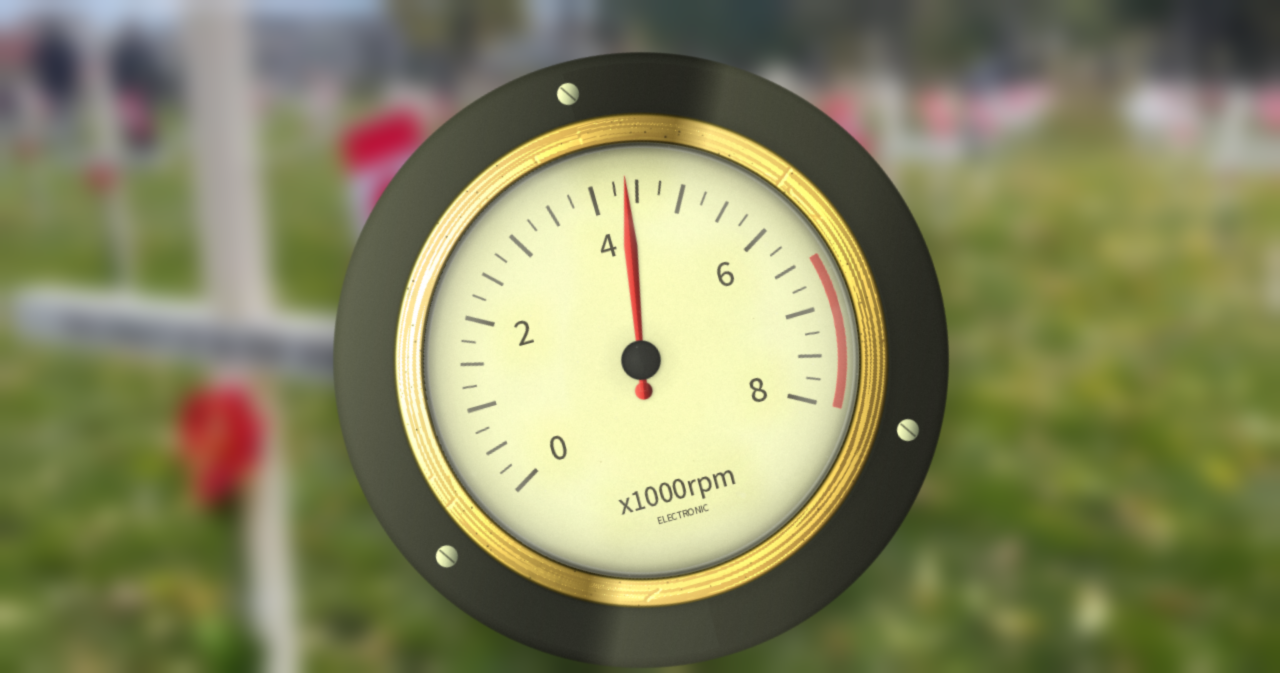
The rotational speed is rpm 4375
